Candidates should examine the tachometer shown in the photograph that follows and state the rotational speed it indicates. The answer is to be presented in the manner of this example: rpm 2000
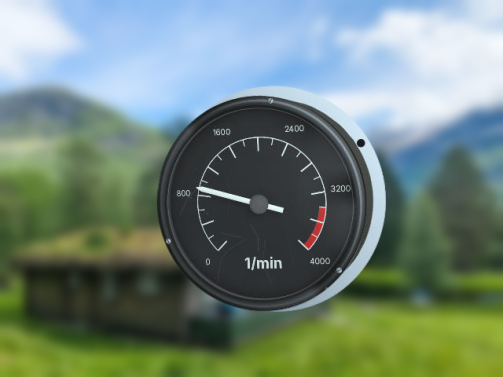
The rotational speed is rpm 900
